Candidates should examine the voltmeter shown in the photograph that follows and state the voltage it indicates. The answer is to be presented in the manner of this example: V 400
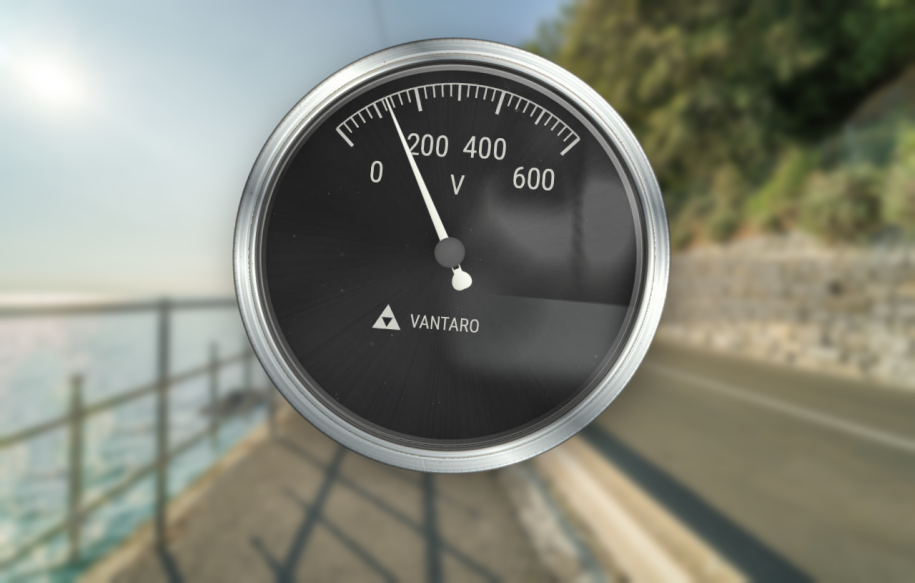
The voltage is V 130
